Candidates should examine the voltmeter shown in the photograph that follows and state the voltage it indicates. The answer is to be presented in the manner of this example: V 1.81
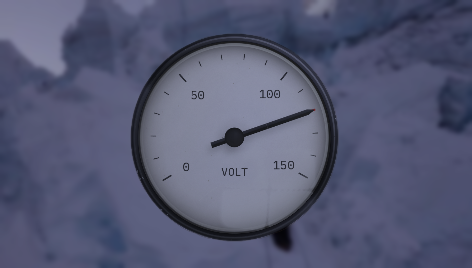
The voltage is V 120
